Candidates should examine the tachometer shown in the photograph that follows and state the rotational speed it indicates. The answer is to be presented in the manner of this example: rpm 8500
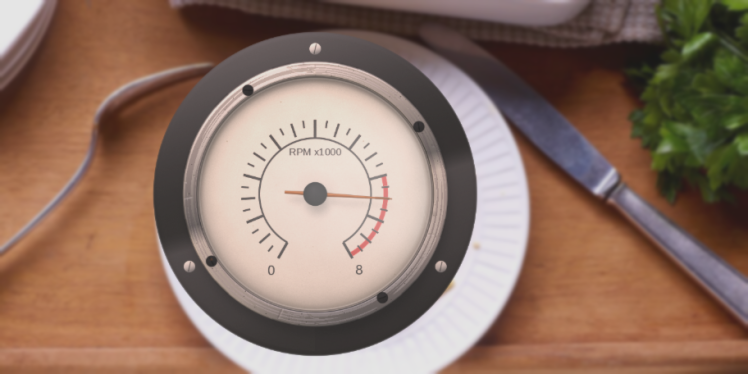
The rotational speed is rpm 6500
